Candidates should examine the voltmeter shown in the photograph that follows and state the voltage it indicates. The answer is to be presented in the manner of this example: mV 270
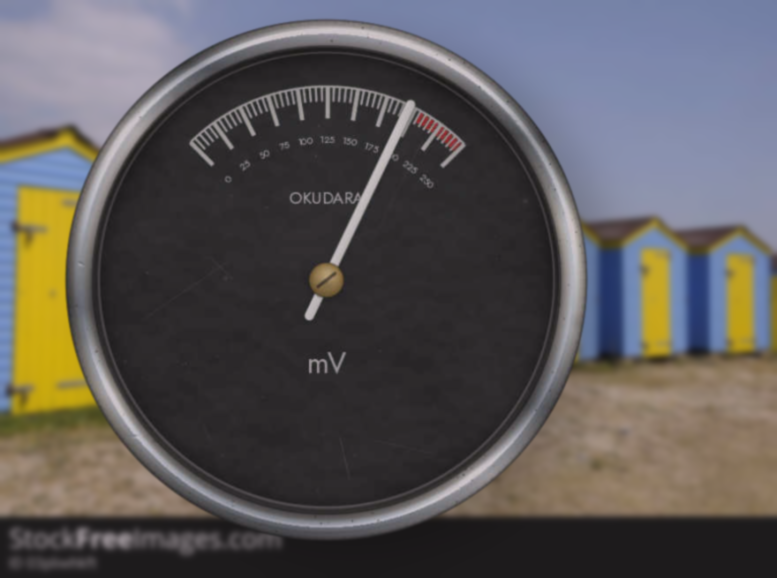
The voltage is mV 195
